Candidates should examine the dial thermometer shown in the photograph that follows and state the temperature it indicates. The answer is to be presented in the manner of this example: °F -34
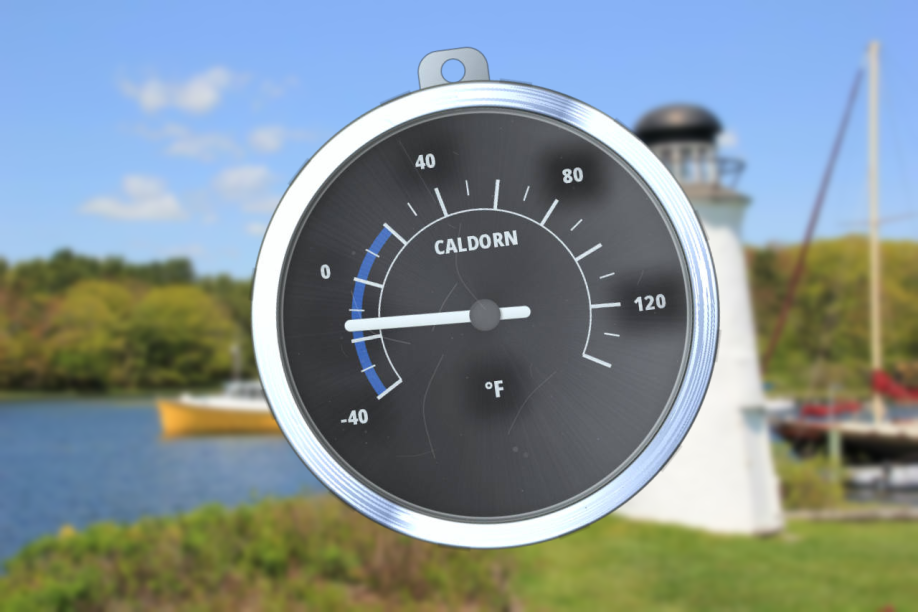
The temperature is °F -15
